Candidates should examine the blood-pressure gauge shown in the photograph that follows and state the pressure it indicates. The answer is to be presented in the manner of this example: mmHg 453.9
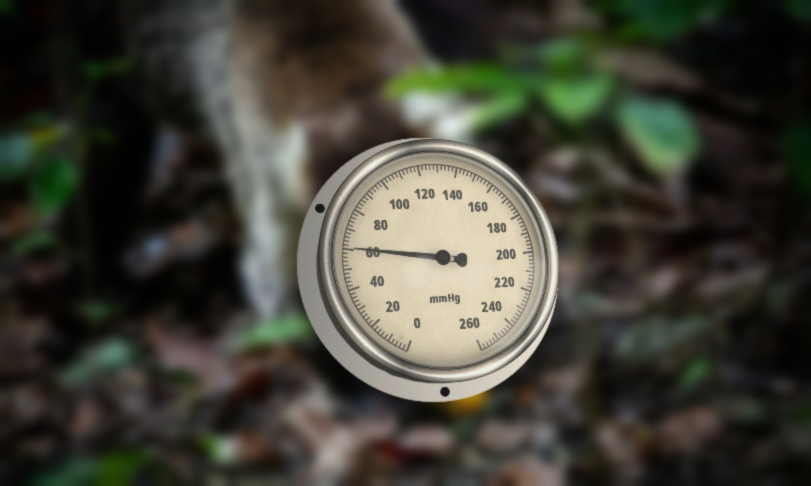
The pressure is mmHg 60
